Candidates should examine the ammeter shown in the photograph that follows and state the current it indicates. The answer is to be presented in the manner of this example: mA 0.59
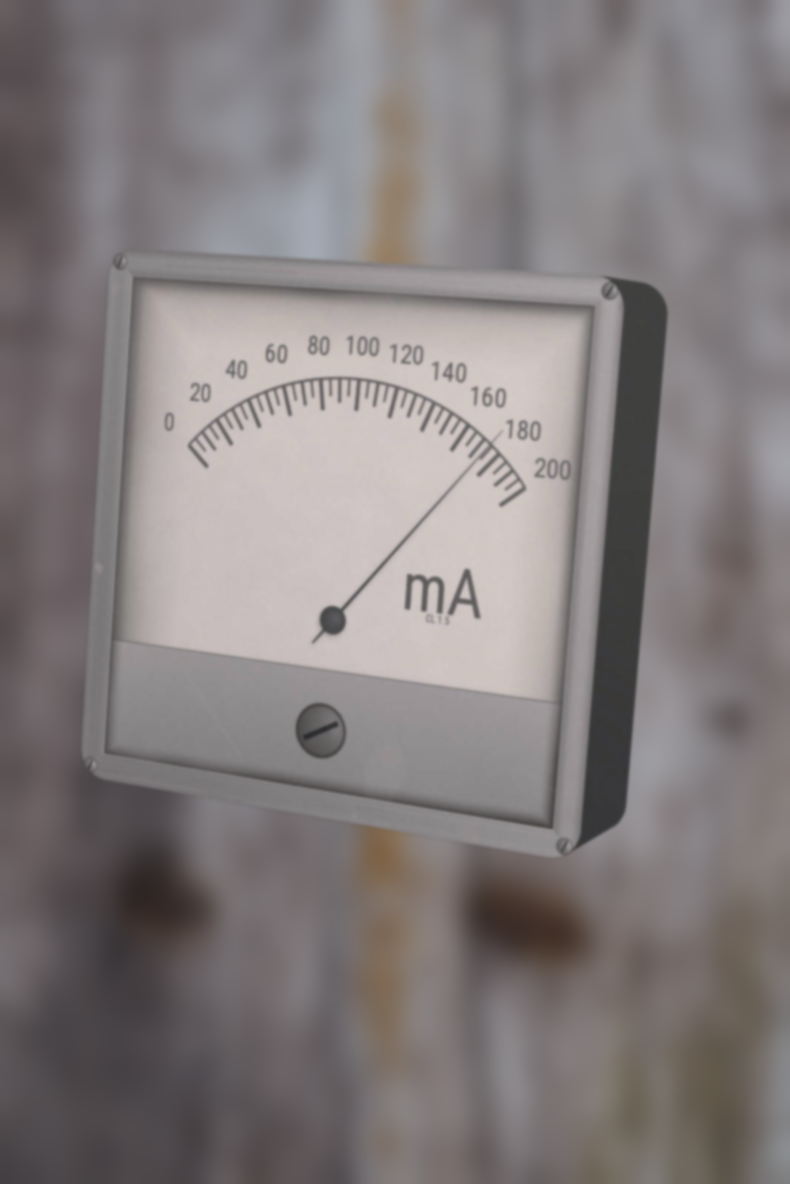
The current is mA 175
